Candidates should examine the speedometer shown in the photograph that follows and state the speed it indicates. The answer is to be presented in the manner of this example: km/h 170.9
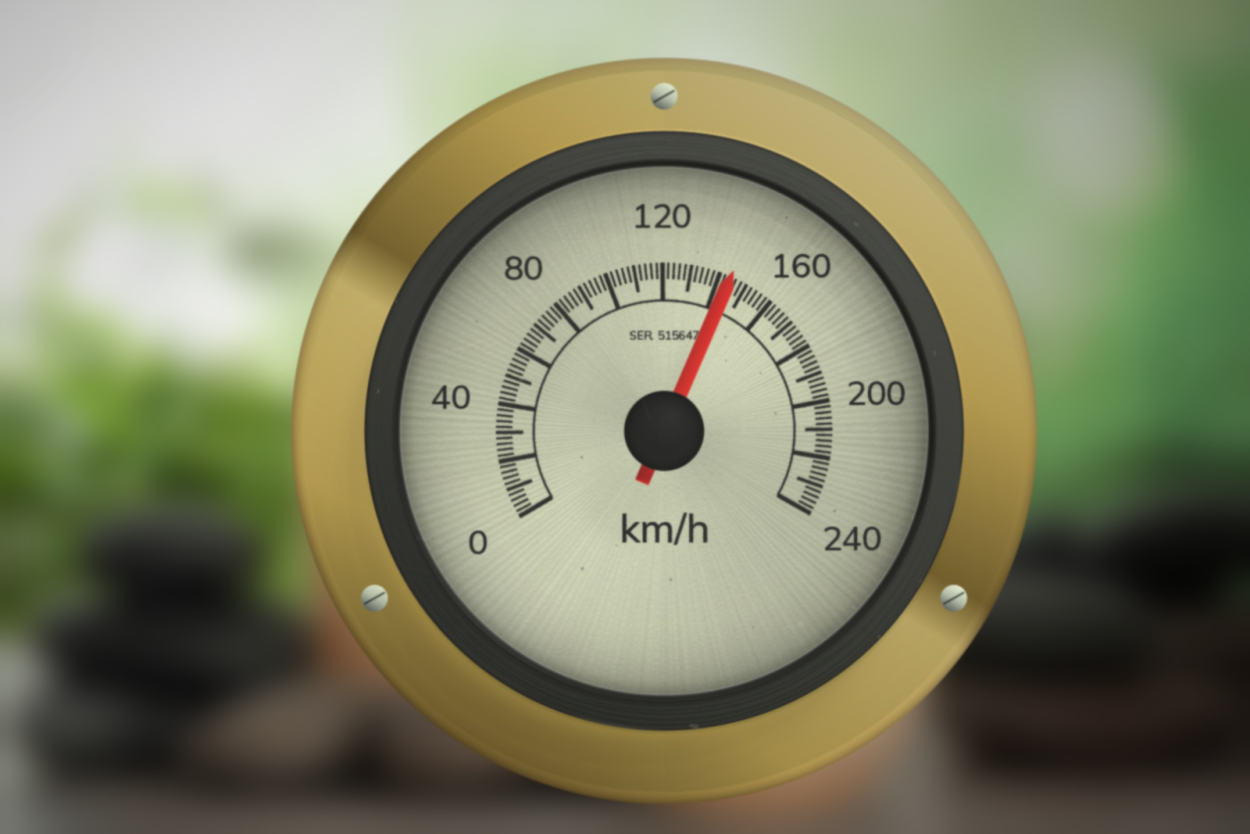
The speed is km/h 144
